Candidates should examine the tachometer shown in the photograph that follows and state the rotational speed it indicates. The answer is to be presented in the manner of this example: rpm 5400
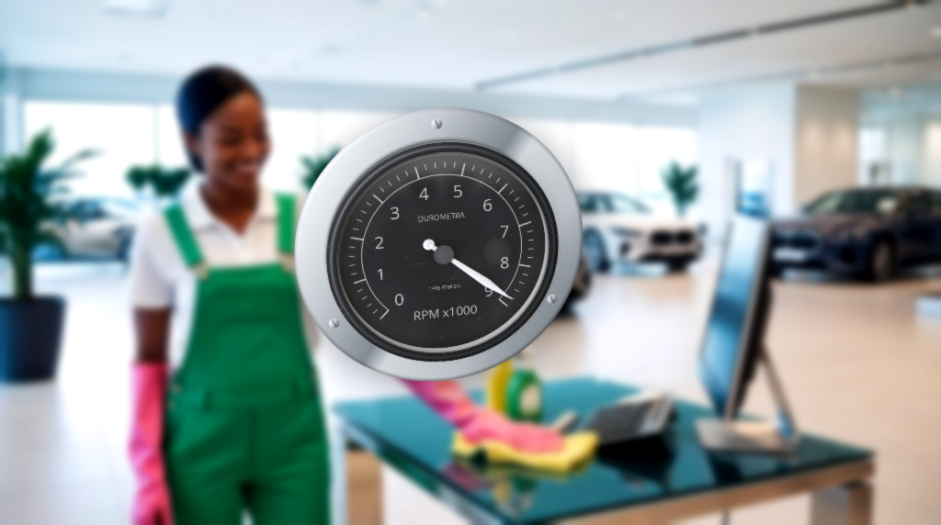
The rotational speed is rpm 8800
